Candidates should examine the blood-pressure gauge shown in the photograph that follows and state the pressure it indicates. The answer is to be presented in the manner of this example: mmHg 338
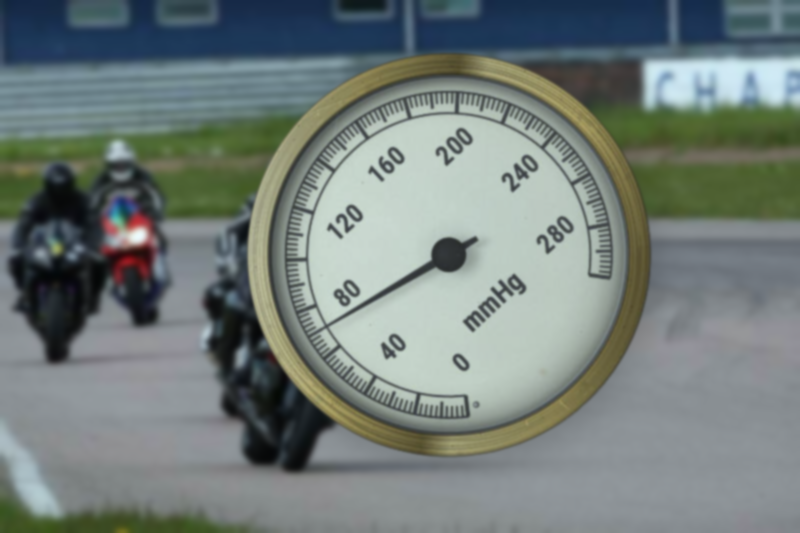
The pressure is mmHg 70
